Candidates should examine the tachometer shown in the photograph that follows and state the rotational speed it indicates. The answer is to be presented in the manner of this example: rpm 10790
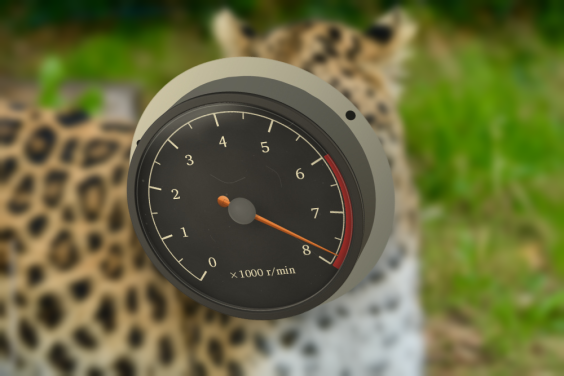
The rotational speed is rpm 7750
